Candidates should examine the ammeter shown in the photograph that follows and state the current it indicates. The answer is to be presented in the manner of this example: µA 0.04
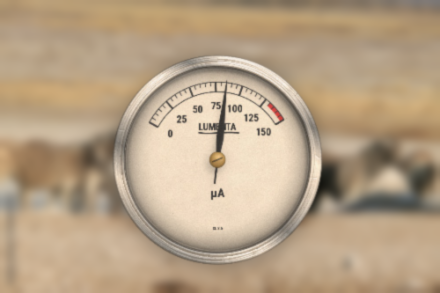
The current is µA 85
